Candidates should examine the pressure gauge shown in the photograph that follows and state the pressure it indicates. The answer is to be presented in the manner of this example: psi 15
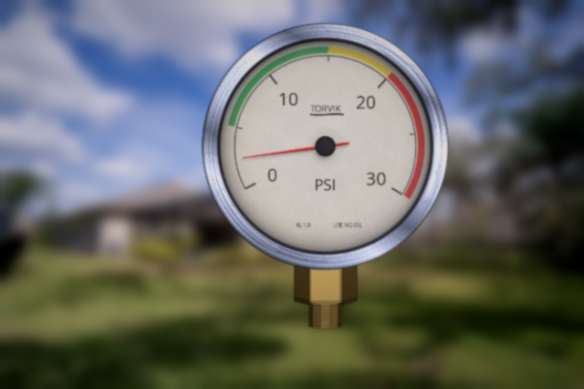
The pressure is psi 2.5
